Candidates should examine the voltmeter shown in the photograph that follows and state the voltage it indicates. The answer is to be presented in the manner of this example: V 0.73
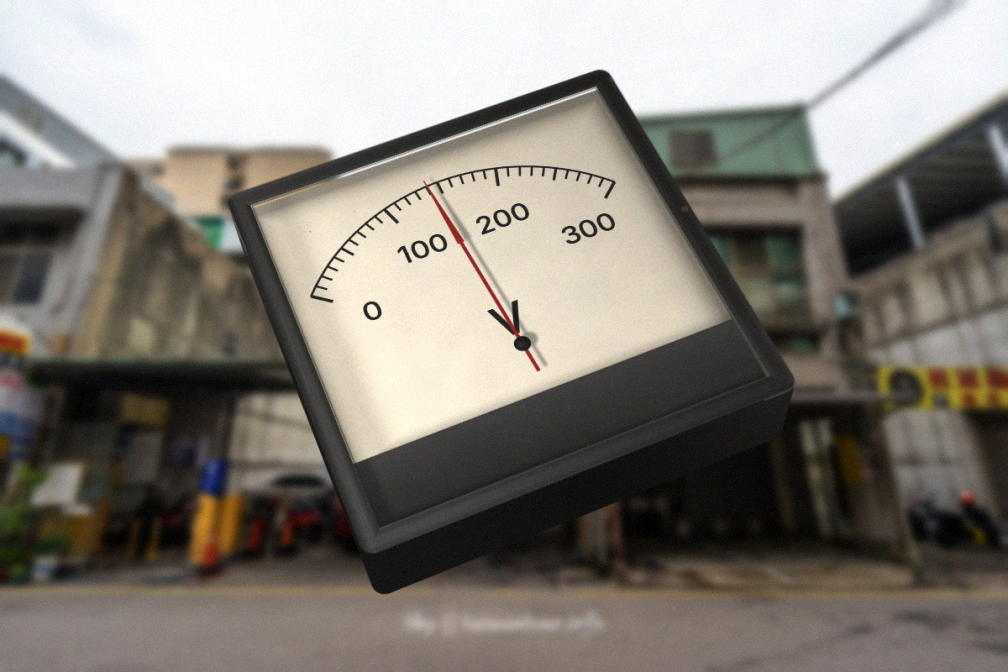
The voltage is V 140
